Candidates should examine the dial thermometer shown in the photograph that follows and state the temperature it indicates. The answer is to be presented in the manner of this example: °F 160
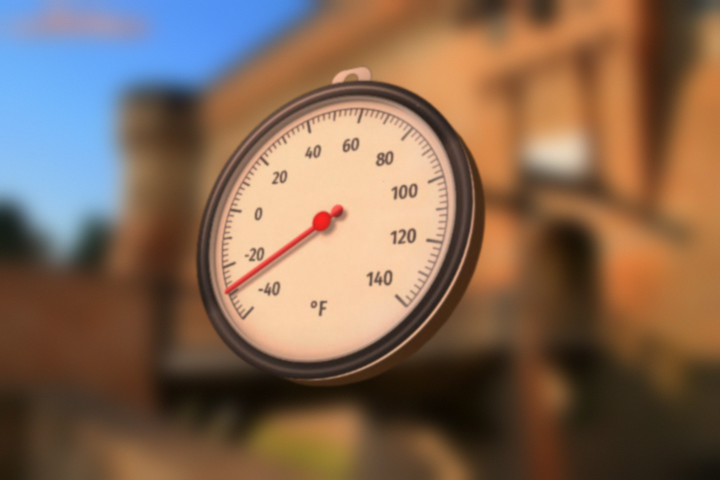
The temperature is °F -30
